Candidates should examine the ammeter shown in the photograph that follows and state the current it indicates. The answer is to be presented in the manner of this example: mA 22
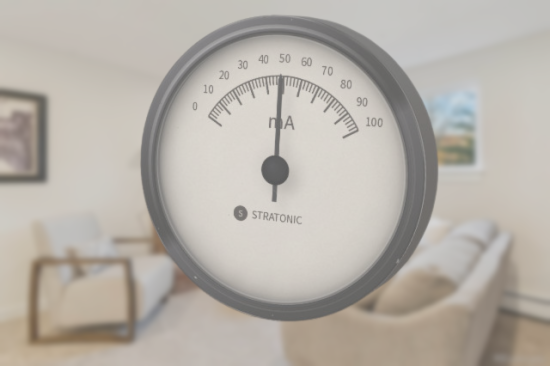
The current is mA 50
